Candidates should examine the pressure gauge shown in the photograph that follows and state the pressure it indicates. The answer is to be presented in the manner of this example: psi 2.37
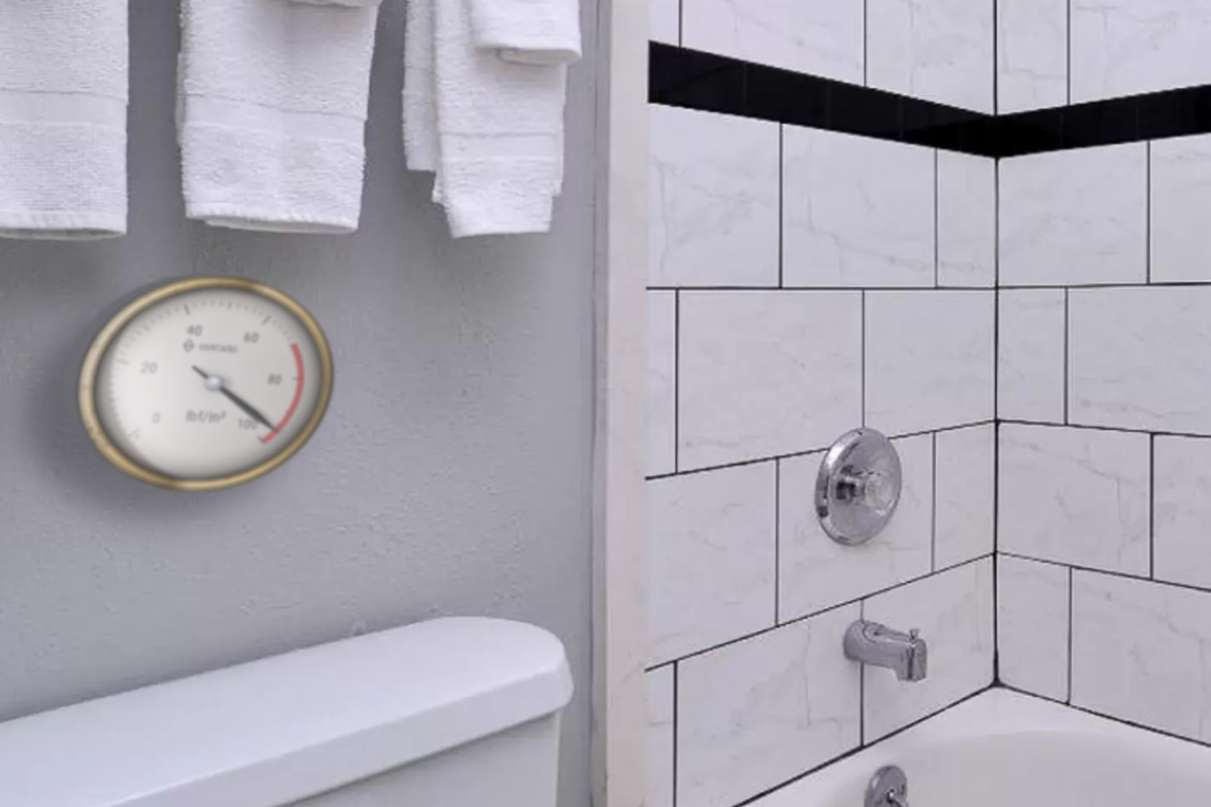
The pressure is psi 96
